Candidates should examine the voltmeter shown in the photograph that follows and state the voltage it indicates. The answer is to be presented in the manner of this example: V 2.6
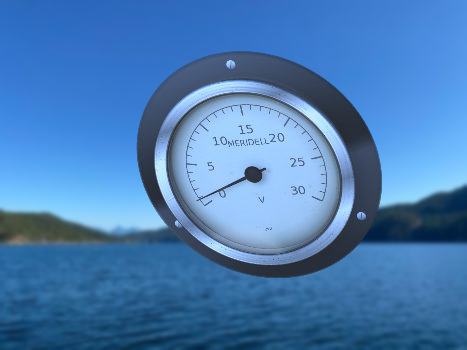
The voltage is V 1
